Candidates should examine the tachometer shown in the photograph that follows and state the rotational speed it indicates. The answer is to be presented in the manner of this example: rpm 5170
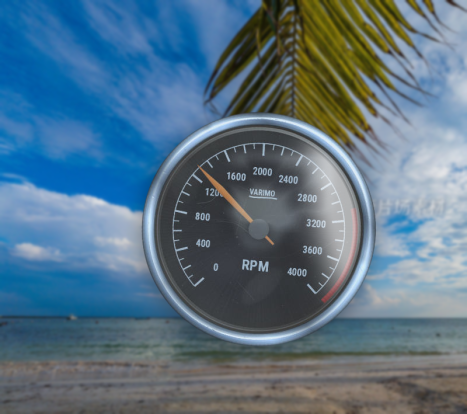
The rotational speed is rpm 1300
